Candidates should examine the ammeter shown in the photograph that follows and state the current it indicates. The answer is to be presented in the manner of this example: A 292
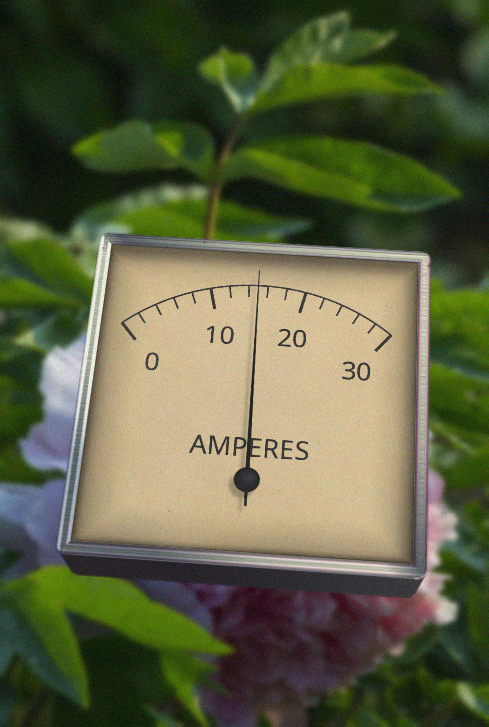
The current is A 15
